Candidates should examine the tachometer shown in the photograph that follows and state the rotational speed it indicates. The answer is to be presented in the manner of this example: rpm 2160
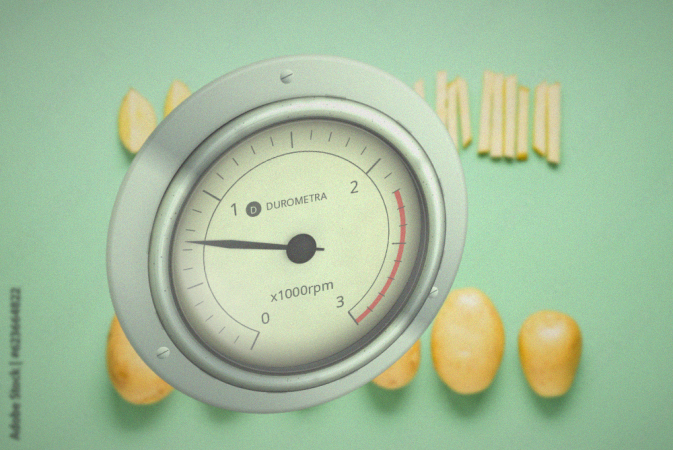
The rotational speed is rpm 750
